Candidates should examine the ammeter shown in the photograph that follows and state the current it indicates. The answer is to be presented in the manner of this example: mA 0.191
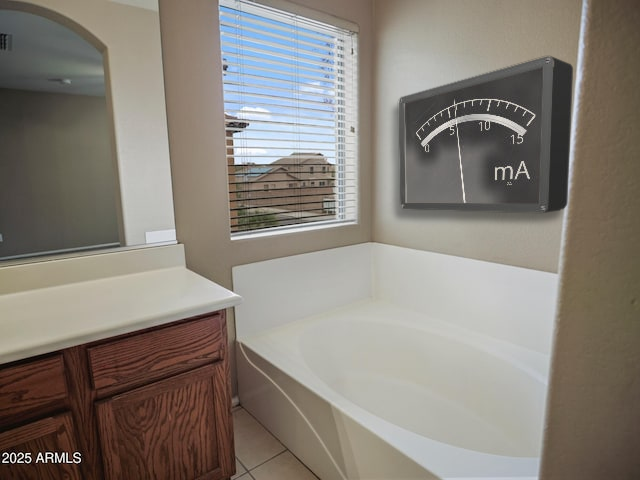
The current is mA 6
